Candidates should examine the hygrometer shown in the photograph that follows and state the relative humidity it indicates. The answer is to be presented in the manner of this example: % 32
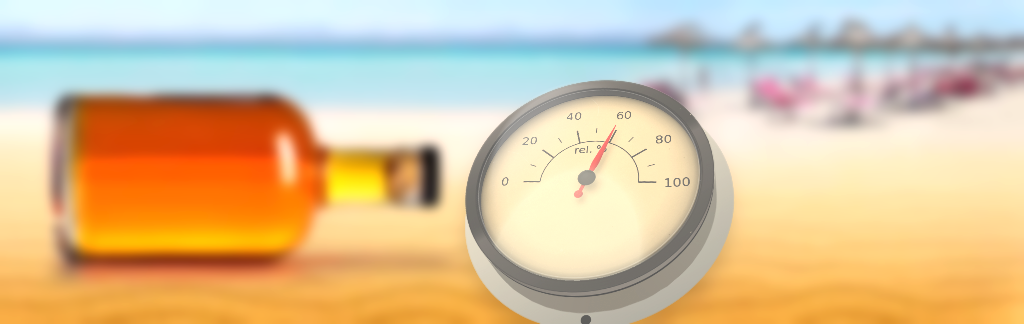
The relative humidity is % 60
